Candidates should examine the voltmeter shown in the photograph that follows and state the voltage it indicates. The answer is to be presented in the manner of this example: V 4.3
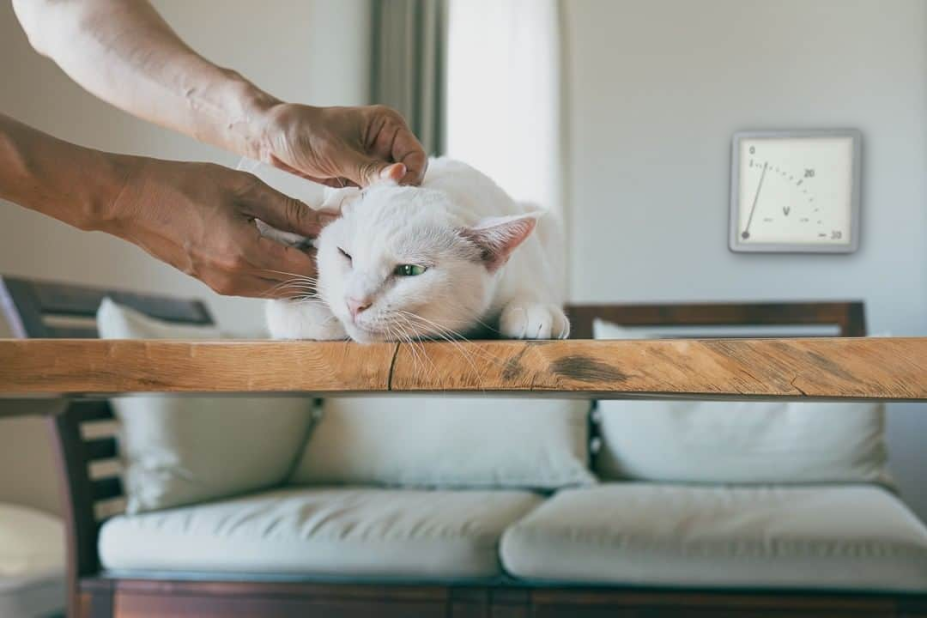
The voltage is V 10
